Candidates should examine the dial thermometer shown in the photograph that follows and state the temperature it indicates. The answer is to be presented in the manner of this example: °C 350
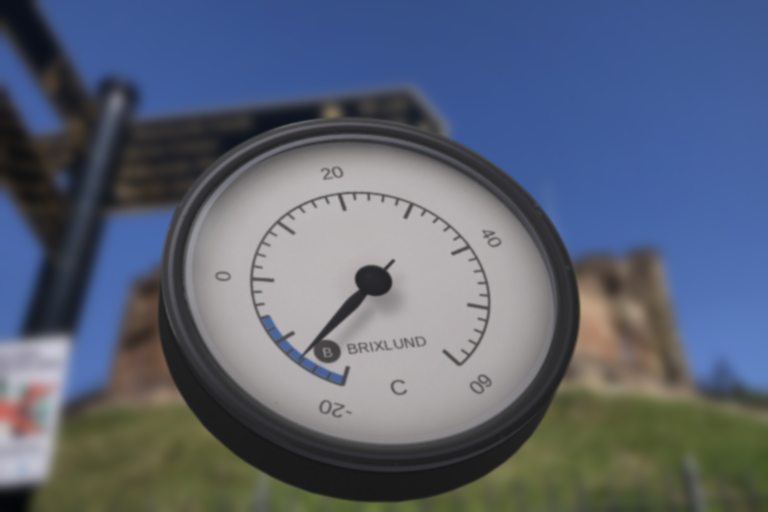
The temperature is °C -14
